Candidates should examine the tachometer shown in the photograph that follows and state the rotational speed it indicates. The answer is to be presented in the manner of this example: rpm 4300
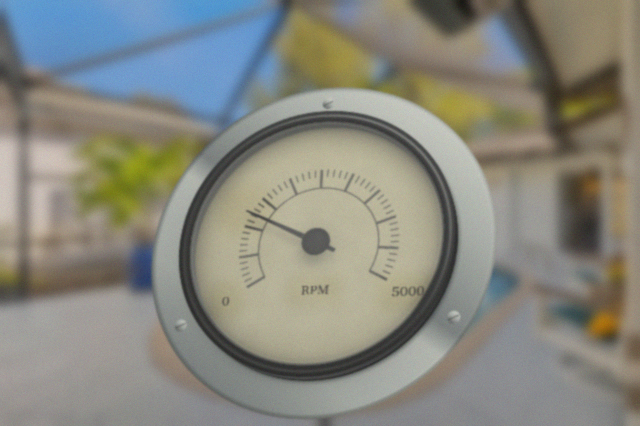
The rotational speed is rpm 1200
